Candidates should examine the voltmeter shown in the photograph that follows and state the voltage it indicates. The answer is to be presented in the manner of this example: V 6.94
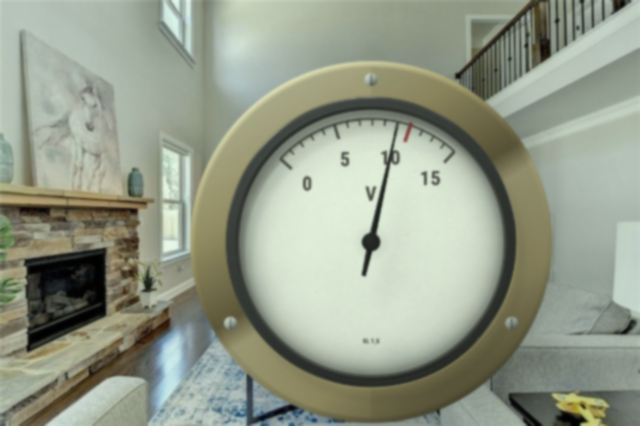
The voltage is V 10
